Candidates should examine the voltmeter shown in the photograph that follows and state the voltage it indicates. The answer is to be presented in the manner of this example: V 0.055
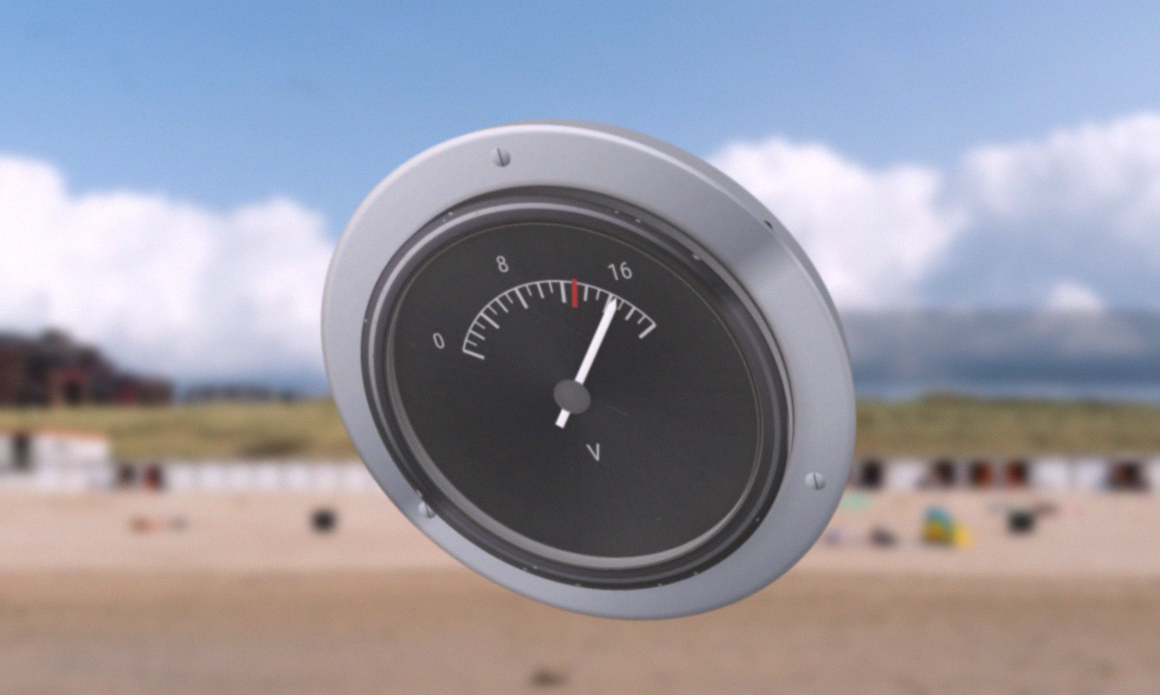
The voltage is V 16.5
